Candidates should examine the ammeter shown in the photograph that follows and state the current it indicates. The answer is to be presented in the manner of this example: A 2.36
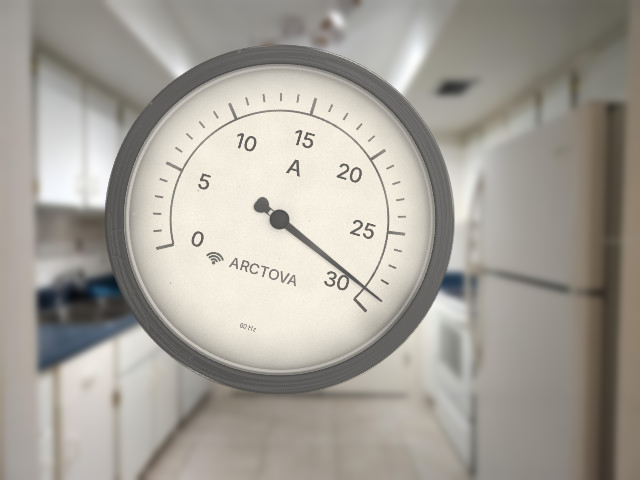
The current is A 29
